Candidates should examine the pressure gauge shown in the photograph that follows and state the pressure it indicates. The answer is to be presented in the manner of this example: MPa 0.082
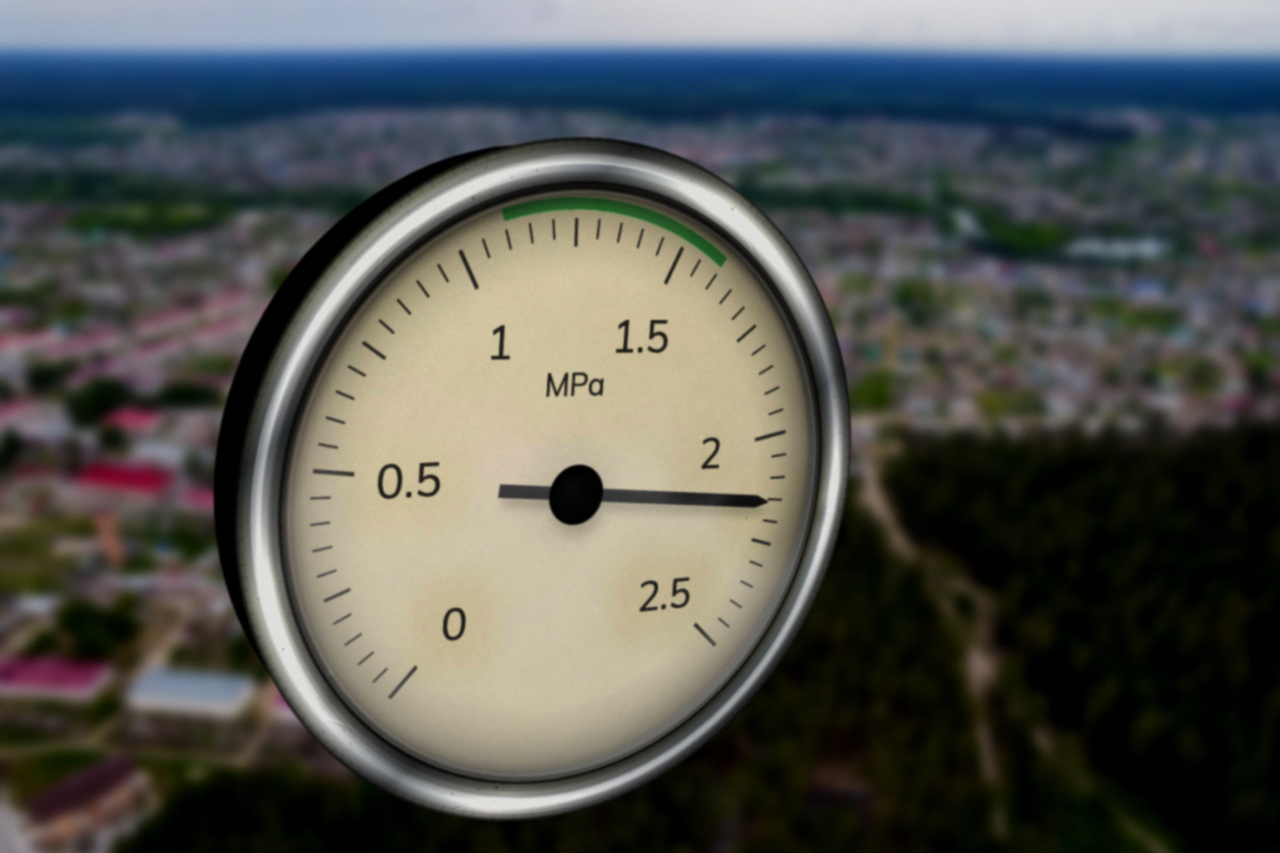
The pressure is MPa 2.15
